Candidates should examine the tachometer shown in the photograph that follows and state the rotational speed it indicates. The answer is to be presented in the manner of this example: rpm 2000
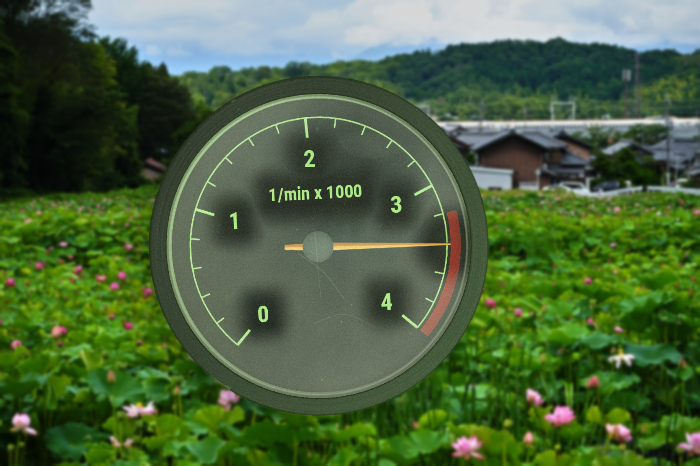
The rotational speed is rpm 3400
